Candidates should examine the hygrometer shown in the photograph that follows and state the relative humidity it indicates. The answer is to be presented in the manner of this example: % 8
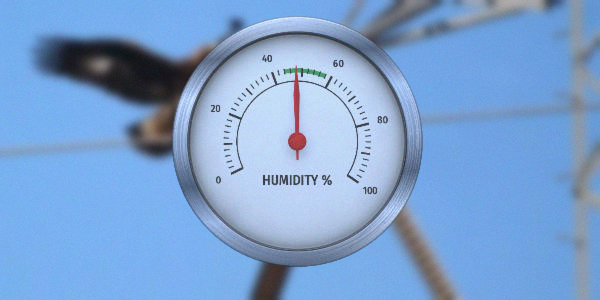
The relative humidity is % 48
